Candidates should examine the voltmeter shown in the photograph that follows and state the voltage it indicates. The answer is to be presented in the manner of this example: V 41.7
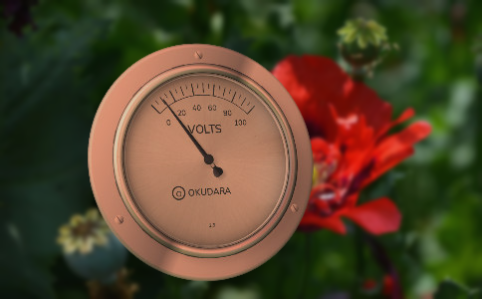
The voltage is V 10
